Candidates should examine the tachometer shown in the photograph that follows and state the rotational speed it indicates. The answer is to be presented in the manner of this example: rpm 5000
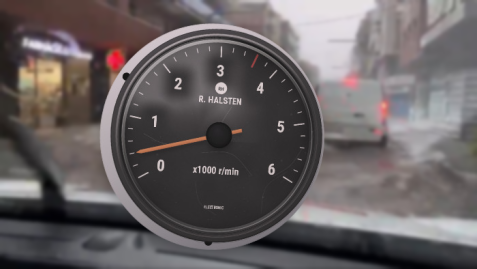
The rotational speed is rpm 400
